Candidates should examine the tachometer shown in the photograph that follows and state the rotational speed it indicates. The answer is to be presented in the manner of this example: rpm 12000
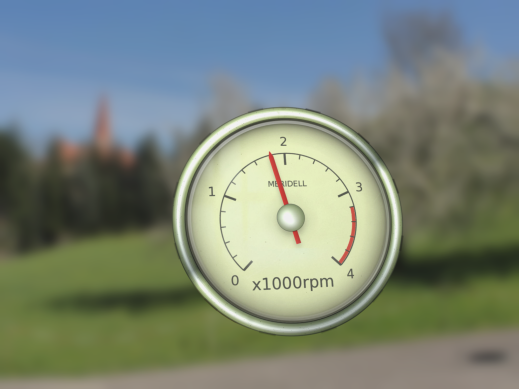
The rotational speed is rpm 1800
